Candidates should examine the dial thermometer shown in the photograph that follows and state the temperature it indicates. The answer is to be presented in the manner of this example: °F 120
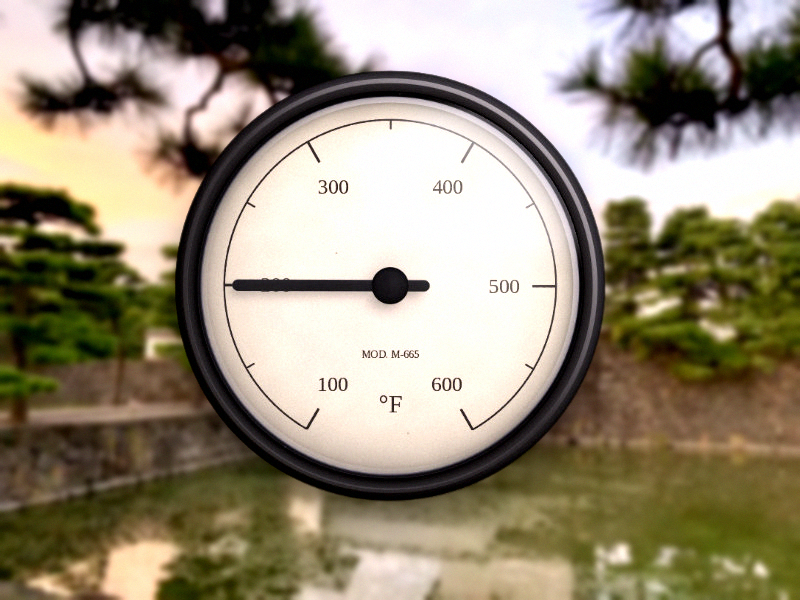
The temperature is °F 200
